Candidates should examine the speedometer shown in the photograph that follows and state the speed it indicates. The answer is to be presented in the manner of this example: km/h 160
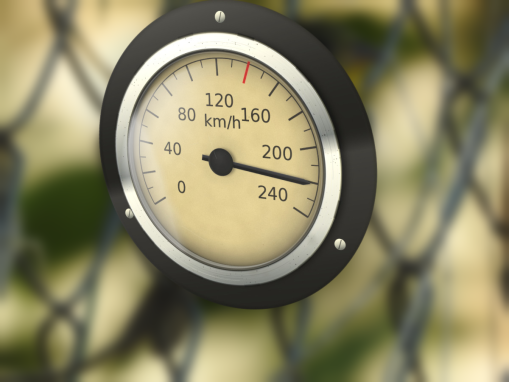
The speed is km/h 220
